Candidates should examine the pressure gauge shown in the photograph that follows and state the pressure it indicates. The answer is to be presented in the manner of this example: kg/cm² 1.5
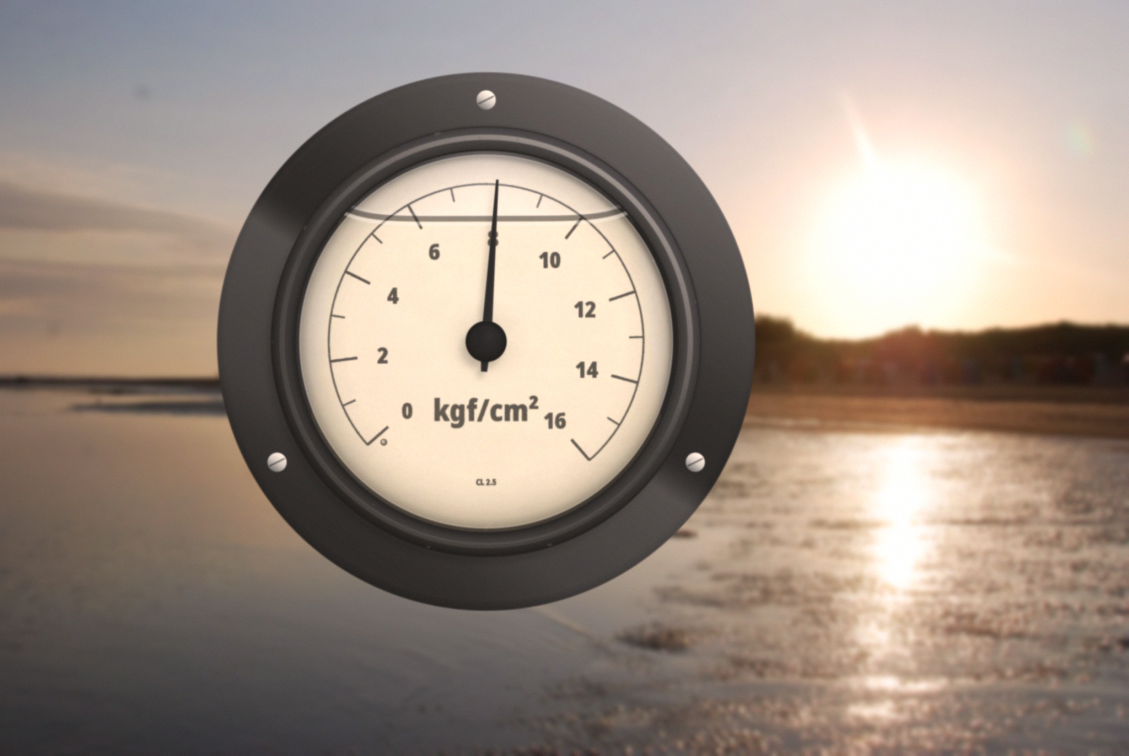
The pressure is kg/cm² 8
